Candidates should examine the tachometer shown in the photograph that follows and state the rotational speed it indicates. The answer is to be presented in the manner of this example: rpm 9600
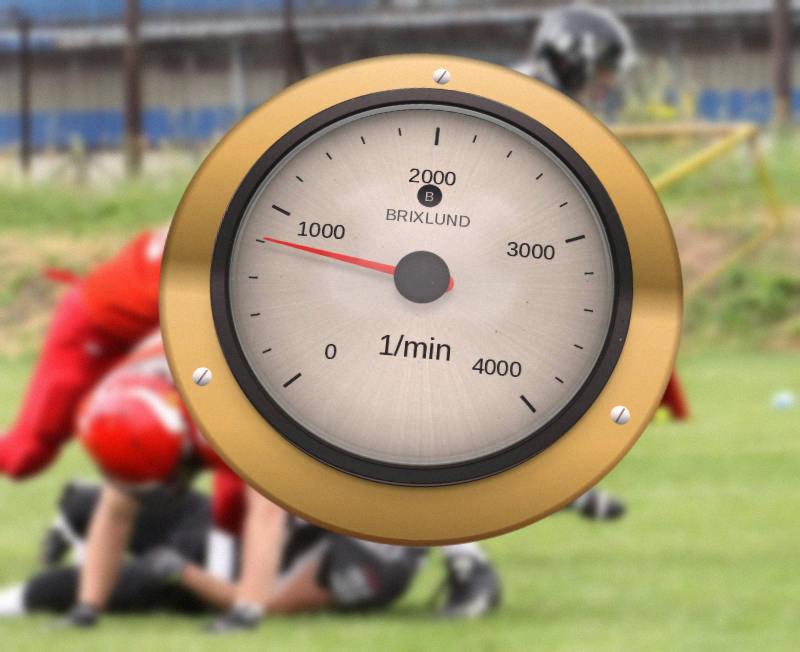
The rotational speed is rpm 800
